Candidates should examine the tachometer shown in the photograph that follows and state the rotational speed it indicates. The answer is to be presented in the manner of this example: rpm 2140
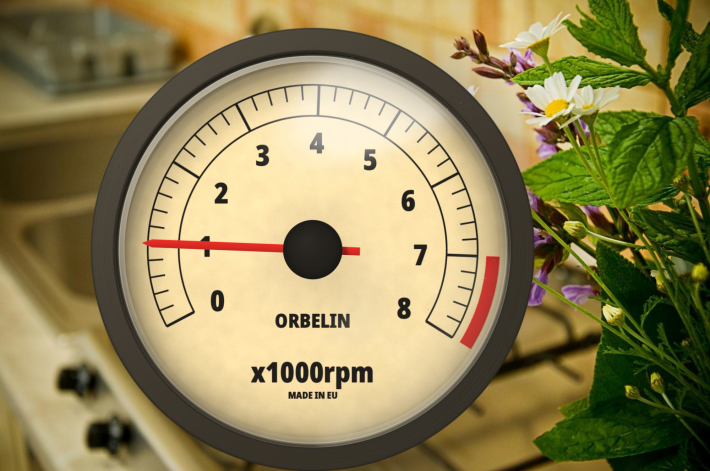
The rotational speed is rpm 1000
